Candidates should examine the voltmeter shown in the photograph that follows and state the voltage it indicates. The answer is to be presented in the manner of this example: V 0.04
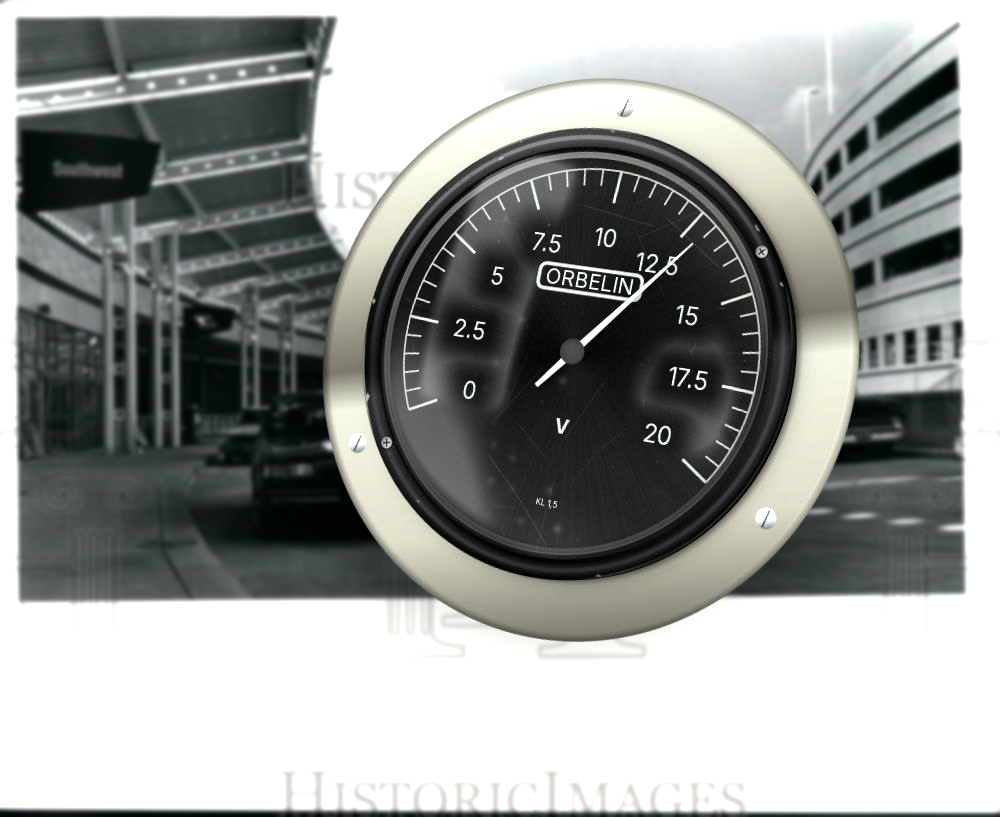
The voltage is V 13
